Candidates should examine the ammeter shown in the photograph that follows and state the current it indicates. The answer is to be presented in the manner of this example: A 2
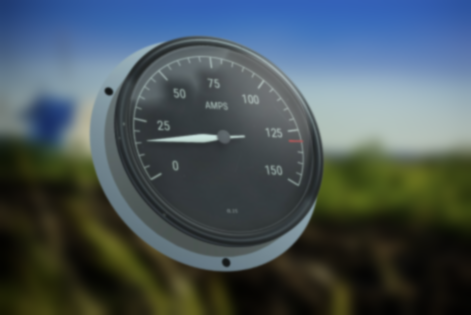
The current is A 15
